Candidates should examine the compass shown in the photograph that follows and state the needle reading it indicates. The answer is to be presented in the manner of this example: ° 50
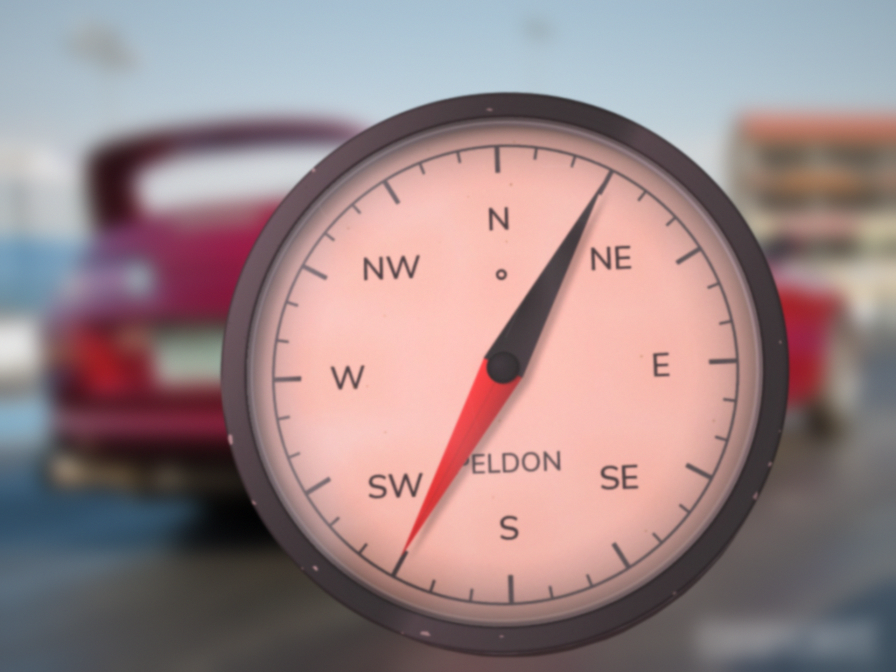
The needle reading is ° 210
